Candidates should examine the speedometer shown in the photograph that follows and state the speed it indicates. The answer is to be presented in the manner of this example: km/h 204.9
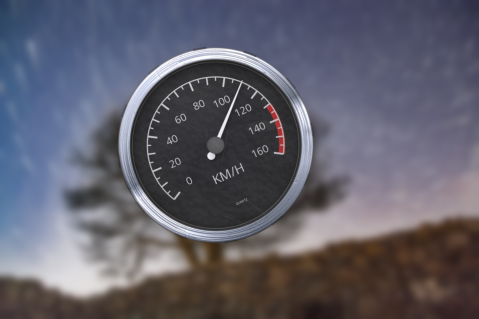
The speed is km/h 110
